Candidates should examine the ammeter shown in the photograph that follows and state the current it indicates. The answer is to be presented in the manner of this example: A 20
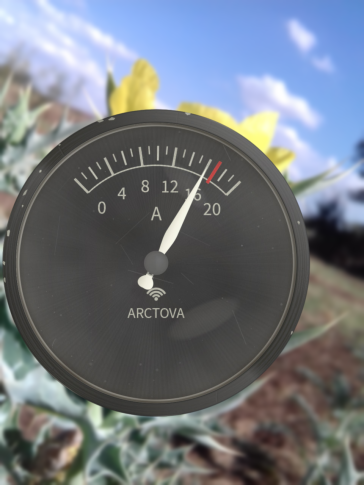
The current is A 16
